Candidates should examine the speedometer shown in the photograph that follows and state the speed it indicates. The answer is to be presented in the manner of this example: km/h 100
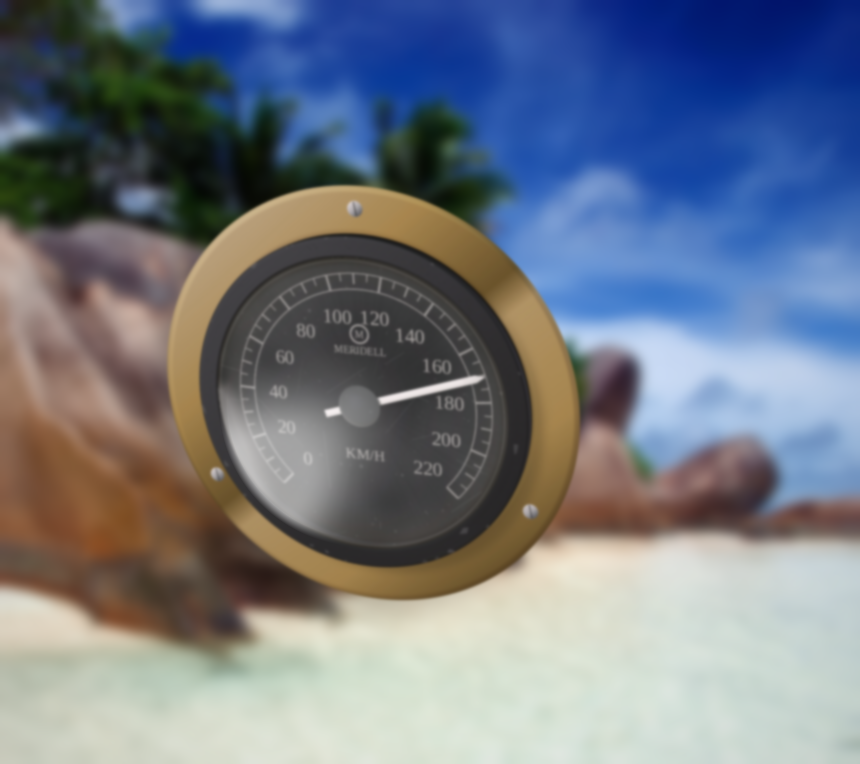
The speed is km/h 170
